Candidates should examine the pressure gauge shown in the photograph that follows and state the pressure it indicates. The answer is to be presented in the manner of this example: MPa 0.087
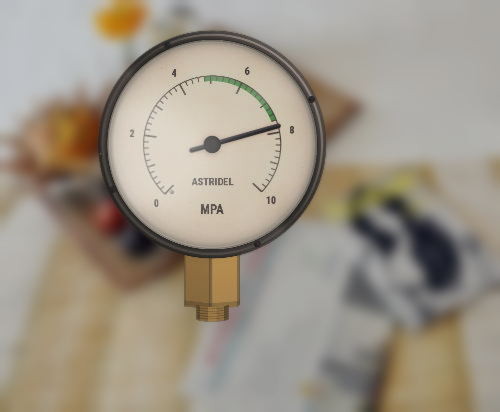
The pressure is MPa 7.8
